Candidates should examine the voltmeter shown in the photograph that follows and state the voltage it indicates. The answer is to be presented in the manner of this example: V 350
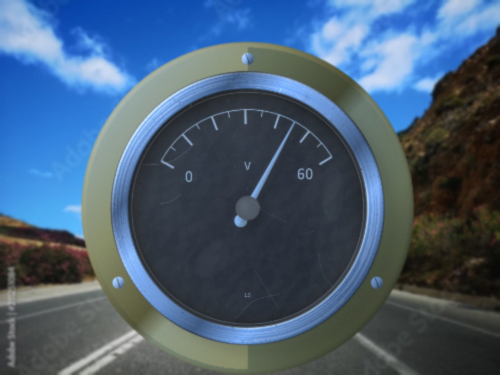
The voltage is V 45
